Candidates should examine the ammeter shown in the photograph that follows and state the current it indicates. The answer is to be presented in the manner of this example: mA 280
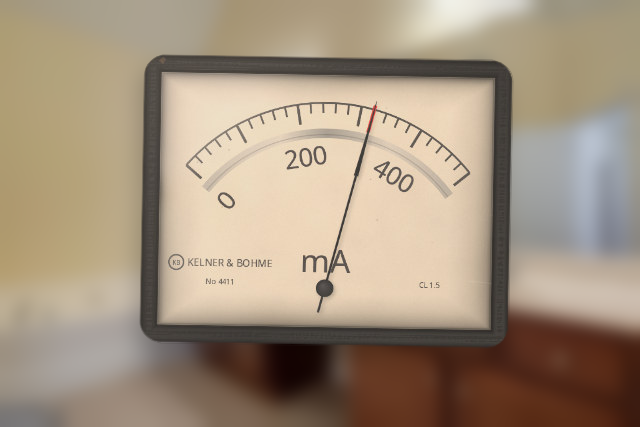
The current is mA 320
